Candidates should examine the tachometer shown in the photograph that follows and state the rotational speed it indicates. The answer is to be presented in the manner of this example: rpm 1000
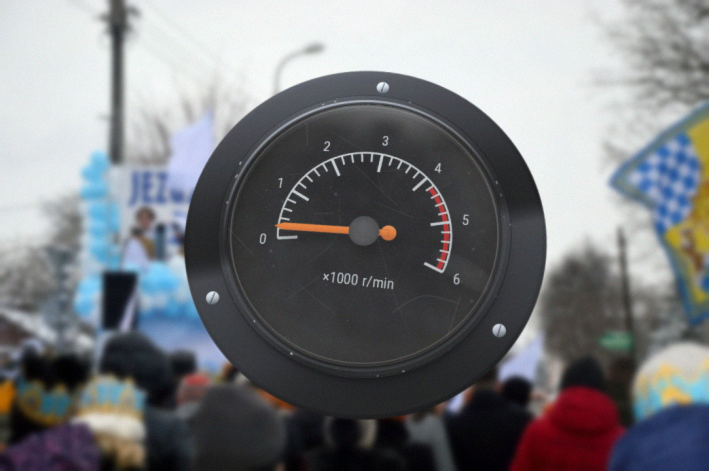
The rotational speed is rpm 200
